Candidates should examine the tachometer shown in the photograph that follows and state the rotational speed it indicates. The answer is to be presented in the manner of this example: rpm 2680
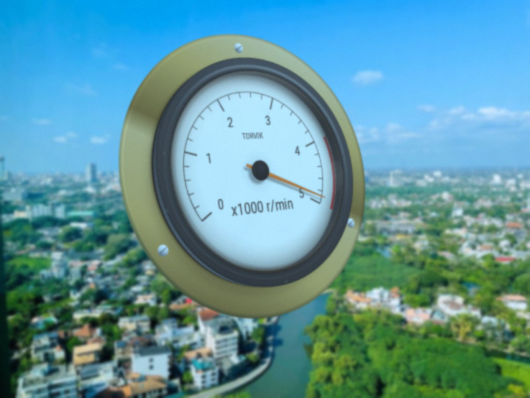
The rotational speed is rpm 4900
